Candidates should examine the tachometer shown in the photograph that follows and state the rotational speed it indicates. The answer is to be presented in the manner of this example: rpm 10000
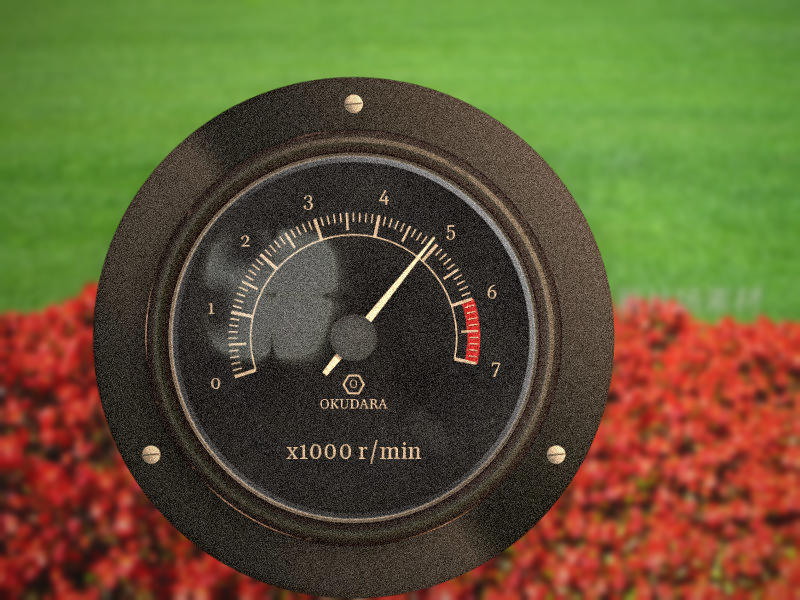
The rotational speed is rpm 4900
